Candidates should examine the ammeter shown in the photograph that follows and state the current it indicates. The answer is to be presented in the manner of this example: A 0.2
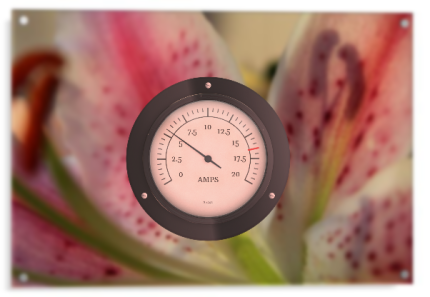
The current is A 5.5
